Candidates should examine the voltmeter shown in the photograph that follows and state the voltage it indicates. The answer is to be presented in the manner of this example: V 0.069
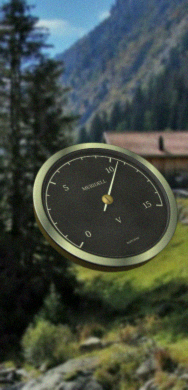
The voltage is V 10.5
